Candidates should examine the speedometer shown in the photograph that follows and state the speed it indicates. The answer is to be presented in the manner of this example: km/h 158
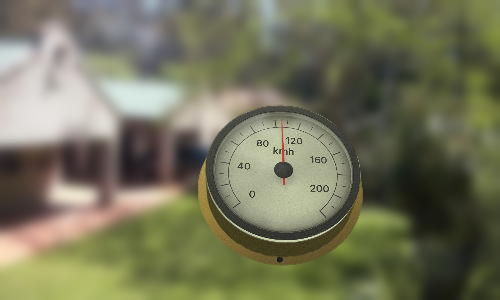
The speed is km/h 105
